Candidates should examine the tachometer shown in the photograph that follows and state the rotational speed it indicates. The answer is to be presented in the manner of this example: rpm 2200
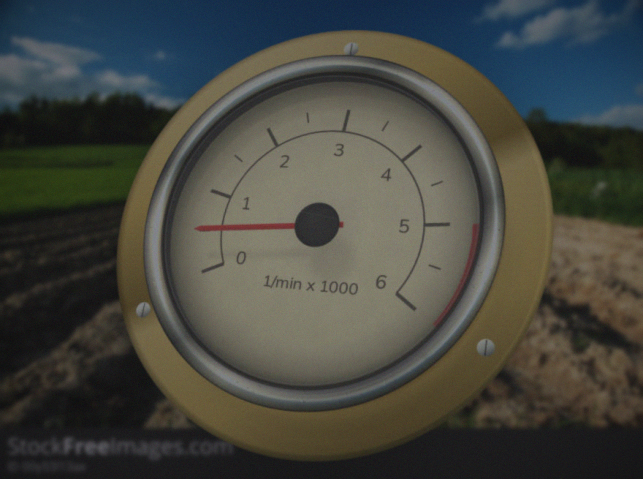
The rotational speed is rpm 500
